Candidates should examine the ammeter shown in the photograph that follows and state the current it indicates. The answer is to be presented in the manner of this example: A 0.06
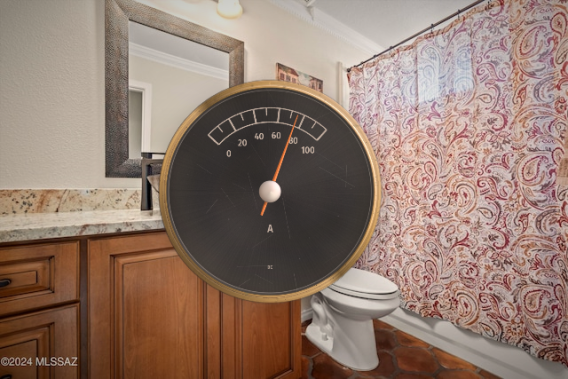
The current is A 75
